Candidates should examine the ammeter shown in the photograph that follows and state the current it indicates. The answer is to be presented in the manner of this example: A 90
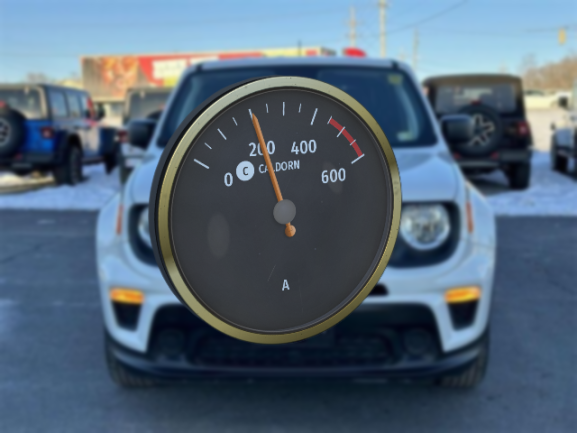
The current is A 200
